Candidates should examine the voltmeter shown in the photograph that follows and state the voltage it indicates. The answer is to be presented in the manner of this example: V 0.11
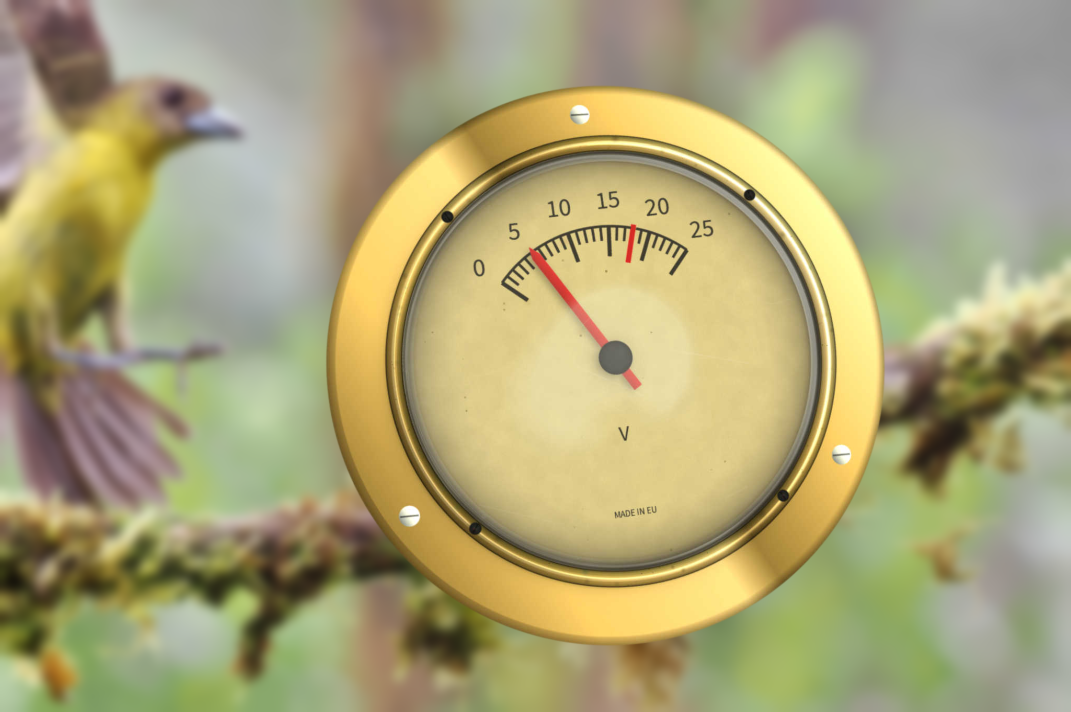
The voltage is V 5
